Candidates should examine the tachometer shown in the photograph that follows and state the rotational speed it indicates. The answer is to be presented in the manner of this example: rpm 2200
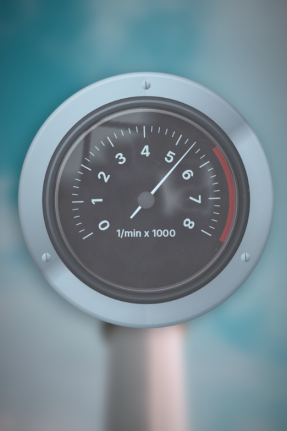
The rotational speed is rpm 5400
